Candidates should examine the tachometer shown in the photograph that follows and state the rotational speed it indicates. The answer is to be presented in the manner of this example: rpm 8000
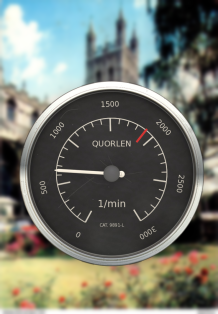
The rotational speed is rpm 650
